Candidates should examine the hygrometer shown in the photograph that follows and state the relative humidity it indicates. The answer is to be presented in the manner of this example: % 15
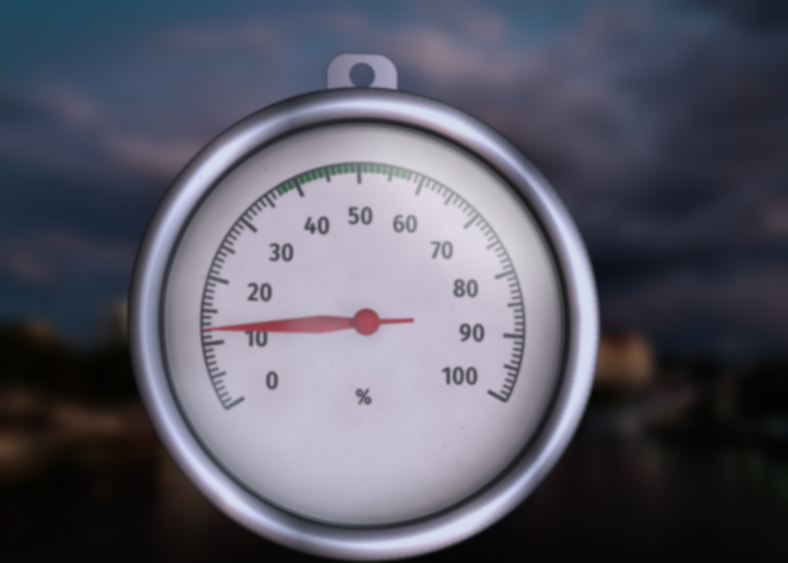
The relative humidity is % 12
